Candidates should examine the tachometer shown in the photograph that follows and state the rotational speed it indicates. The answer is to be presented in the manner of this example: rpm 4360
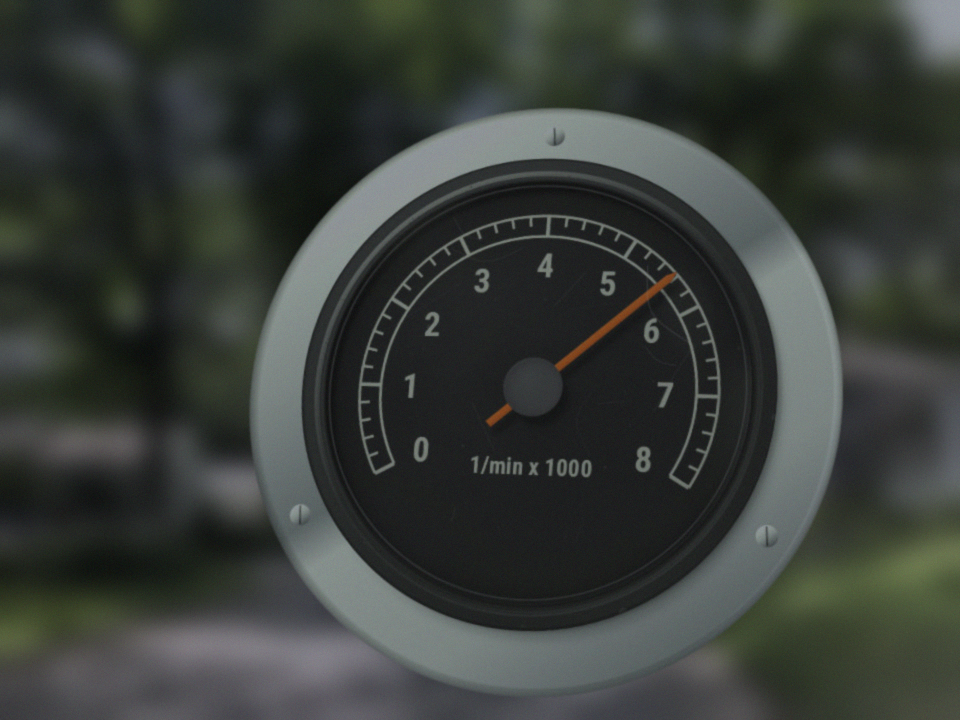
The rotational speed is rpm 5600
